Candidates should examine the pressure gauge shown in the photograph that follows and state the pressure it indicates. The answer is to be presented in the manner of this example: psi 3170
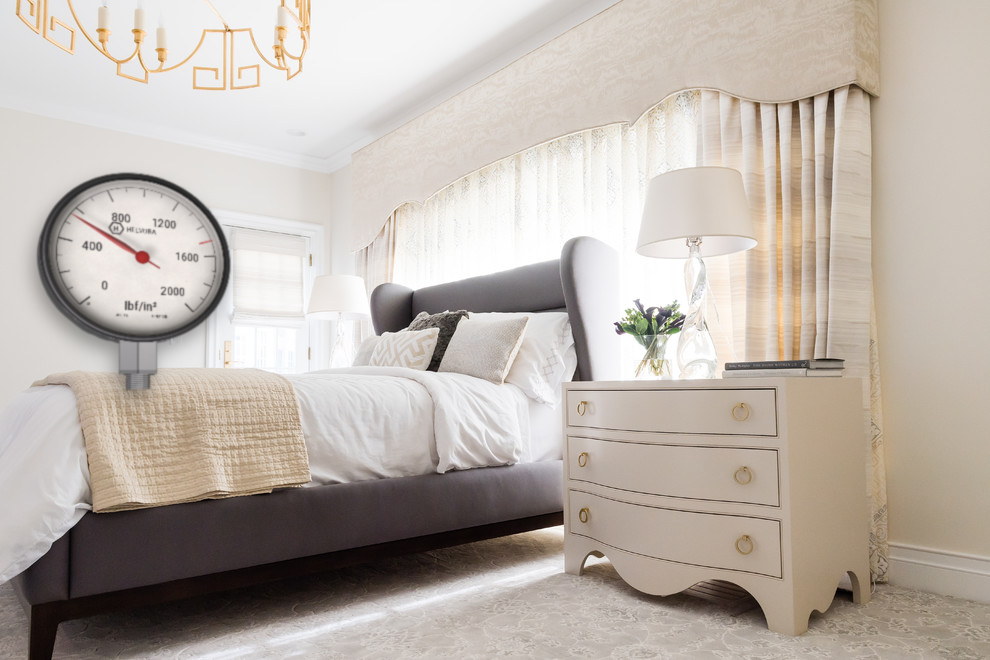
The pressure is psi 550
